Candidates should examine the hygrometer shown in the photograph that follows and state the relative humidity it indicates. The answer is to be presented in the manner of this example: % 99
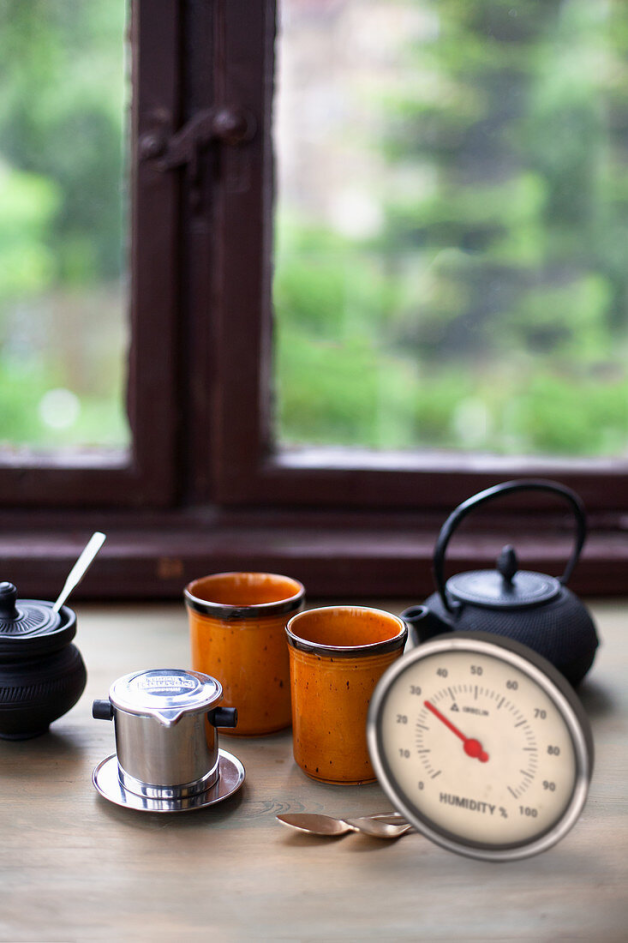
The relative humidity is % 30
